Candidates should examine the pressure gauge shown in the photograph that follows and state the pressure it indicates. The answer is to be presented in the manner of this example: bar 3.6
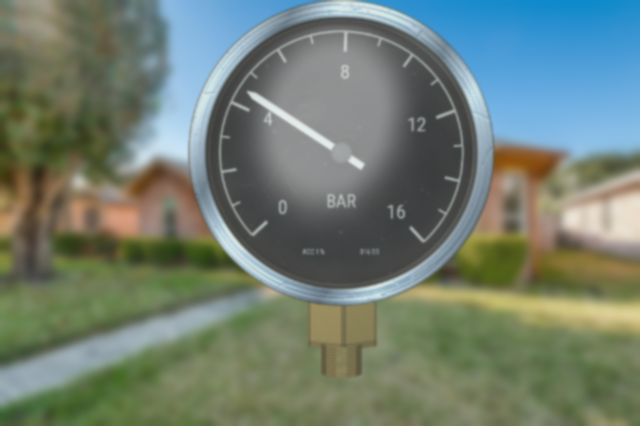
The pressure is bar 4.5
